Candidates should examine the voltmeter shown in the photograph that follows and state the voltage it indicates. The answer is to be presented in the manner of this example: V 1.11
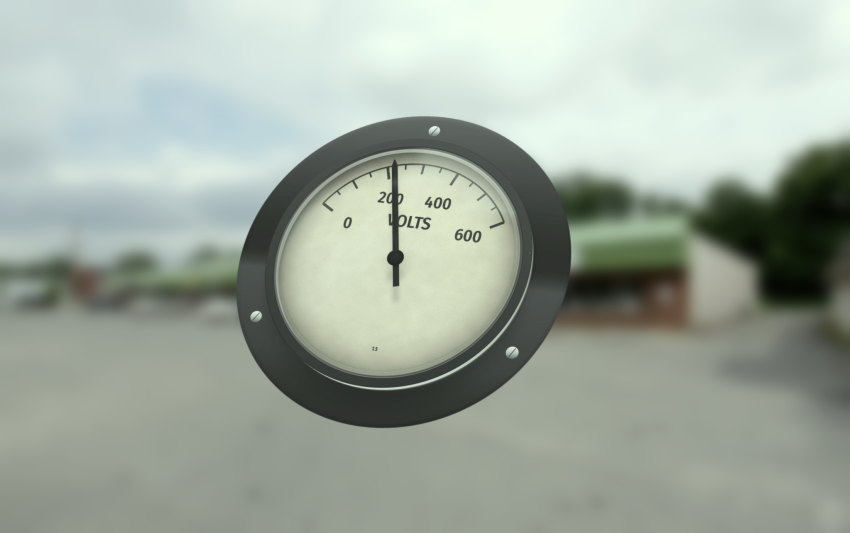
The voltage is V 225
